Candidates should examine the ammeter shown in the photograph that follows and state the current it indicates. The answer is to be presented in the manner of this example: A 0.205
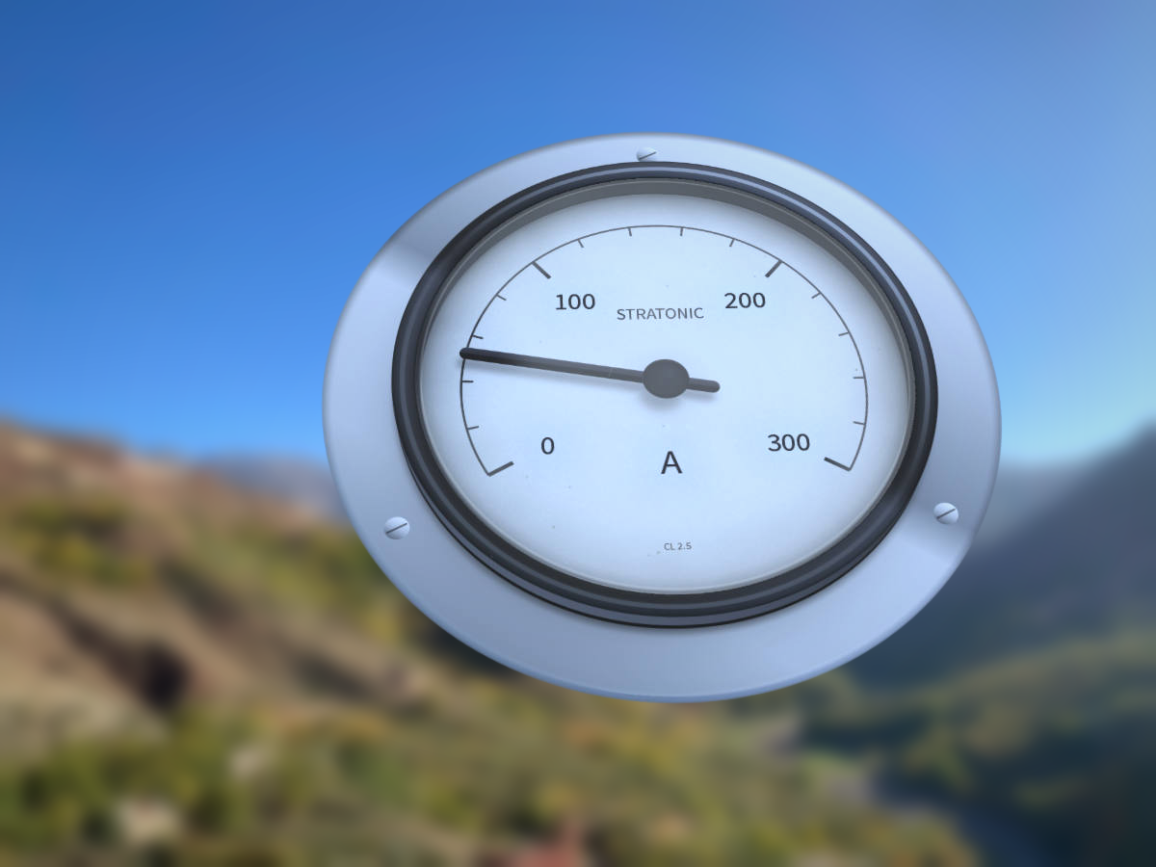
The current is A 50
